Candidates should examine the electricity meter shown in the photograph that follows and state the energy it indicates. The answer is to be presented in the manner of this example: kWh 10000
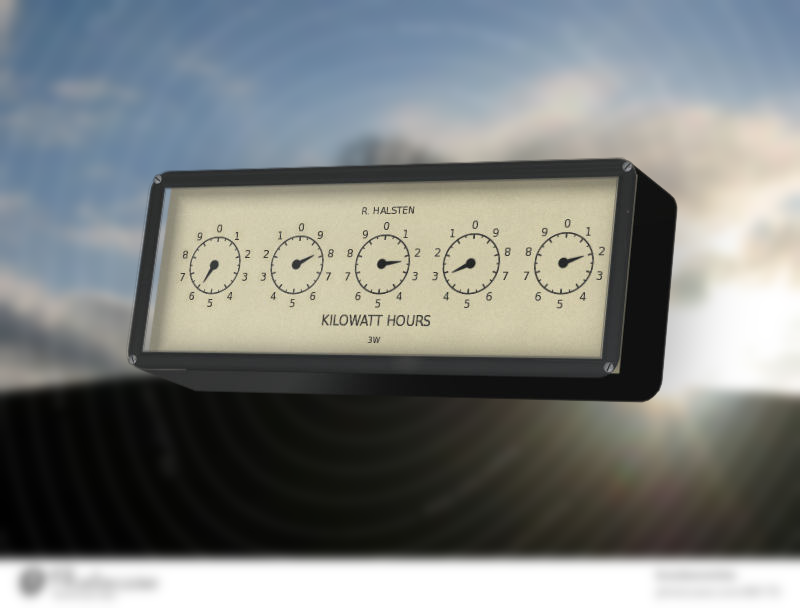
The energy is kWh 58232
